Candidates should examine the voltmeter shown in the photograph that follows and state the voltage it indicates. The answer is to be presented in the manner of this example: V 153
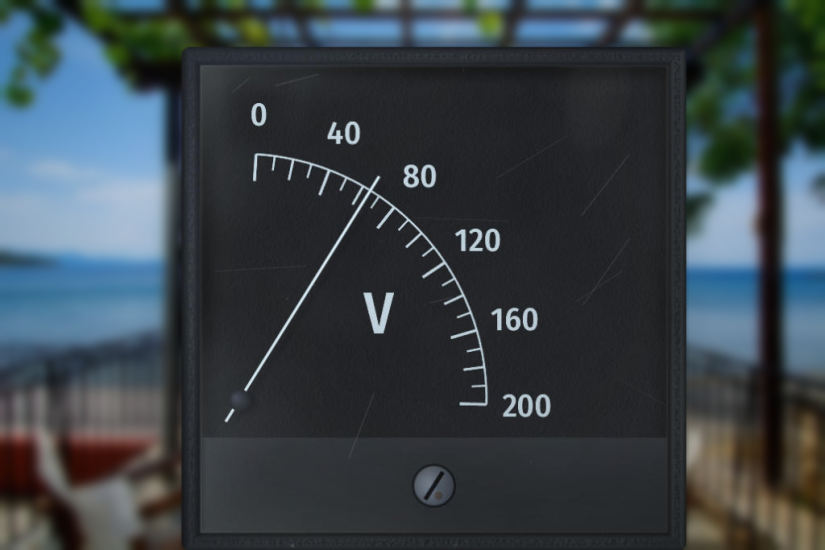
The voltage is V 65
